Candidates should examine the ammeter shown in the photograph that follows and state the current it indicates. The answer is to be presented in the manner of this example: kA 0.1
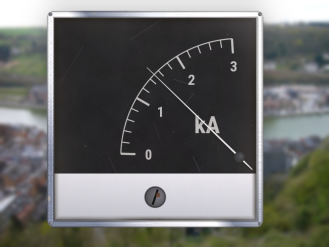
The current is kA 1.5
